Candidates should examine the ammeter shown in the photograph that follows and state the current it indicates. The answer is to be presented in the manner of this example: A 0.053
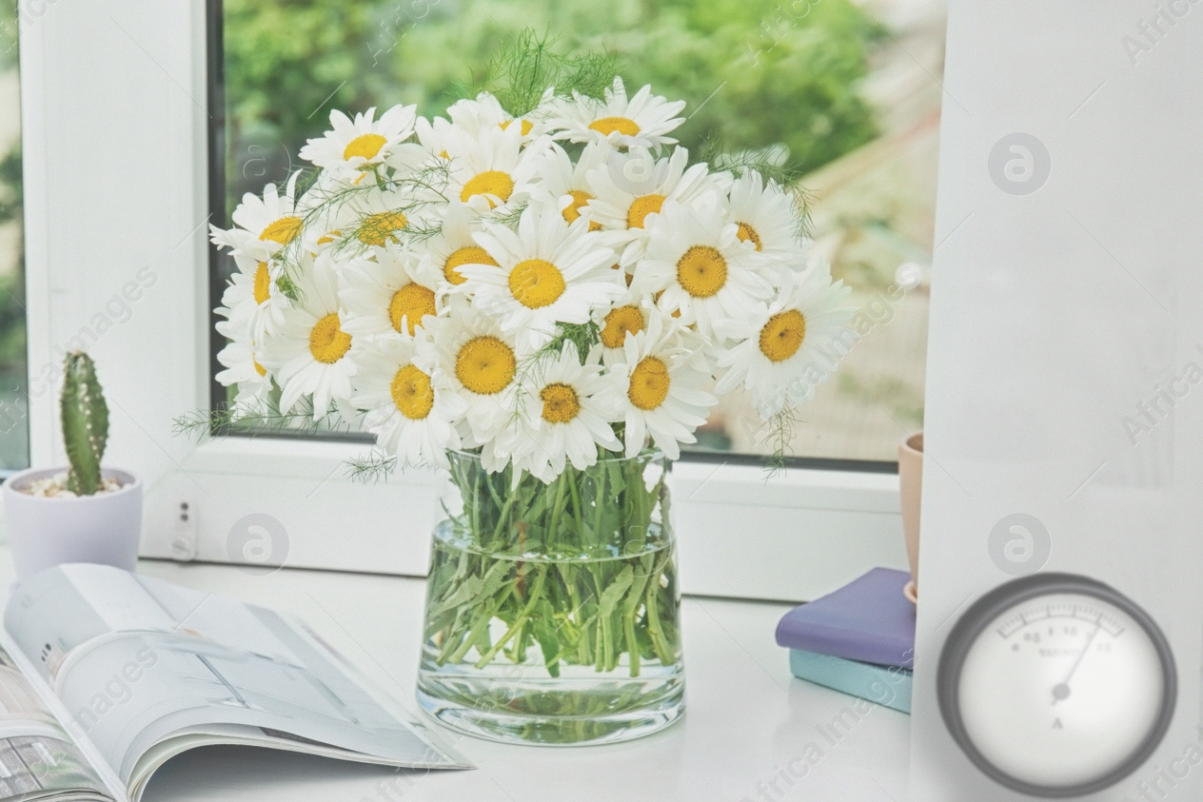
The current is A 2
